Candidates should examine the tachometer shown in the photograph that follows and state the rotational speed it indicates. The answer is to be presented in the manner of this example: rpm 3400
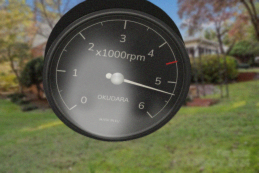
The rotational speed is rpm 5250
